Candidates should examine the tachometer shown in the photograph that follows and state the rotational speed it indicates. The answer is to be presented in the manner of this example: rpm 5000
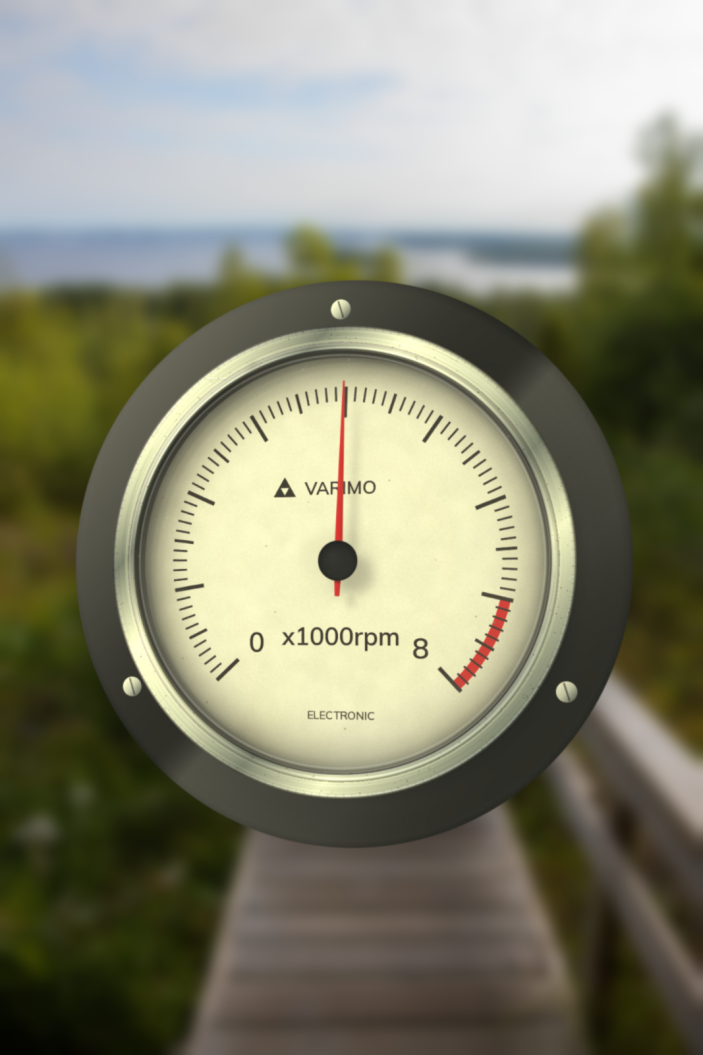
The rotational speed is rpm 4000
